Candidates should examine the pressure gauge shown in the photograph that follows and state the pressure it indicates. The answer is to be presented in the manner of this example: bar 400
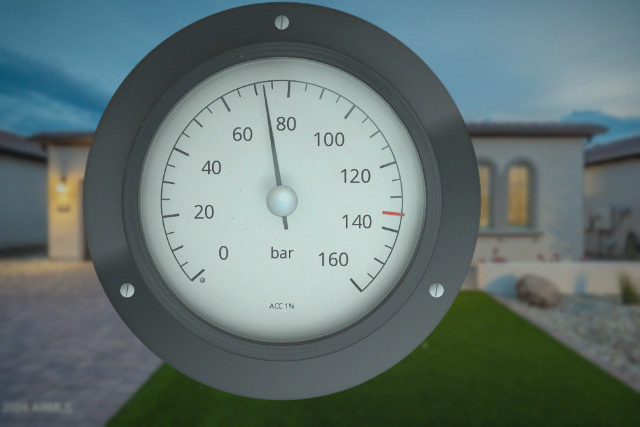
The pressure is bar 72.5
